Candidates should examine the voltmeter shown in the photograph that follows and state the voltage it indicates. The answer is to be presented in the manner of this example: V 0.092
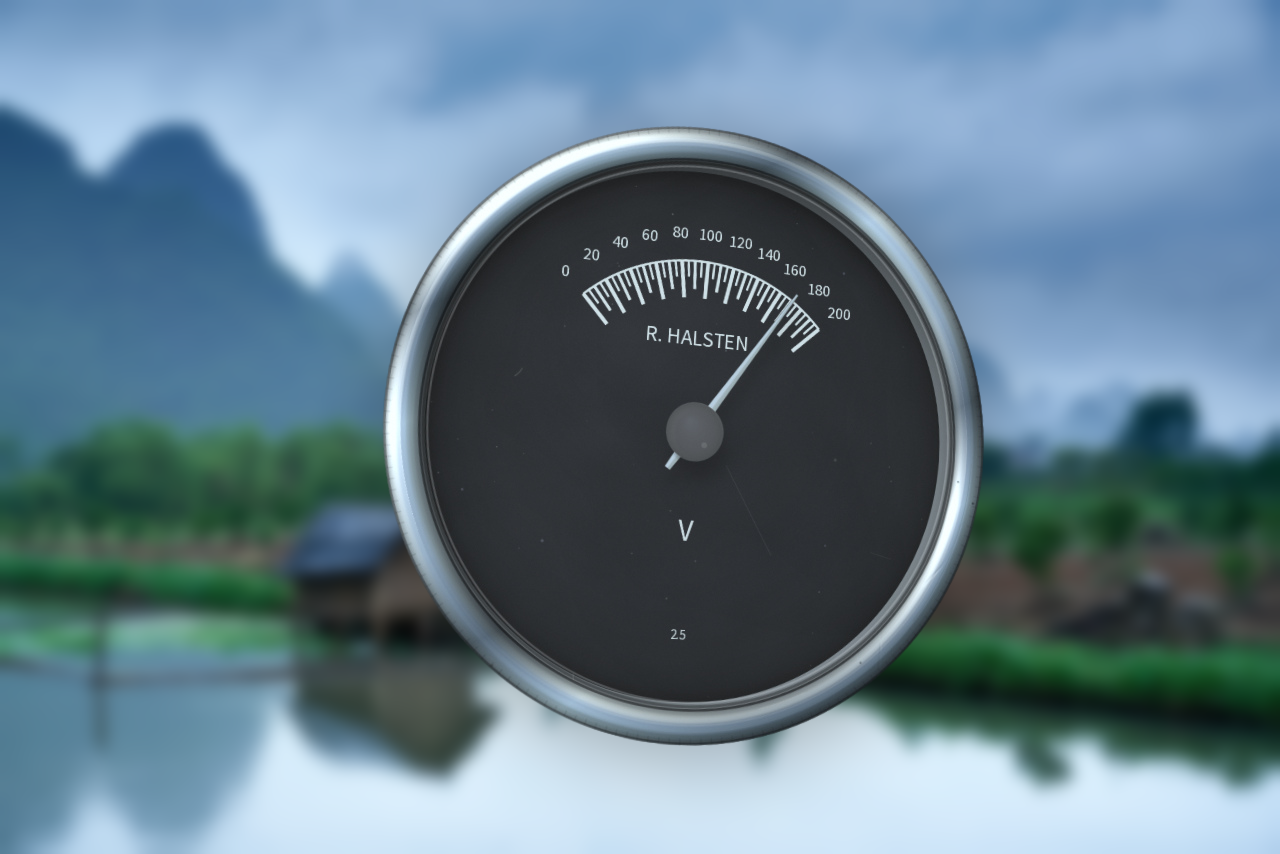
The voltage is V 170
